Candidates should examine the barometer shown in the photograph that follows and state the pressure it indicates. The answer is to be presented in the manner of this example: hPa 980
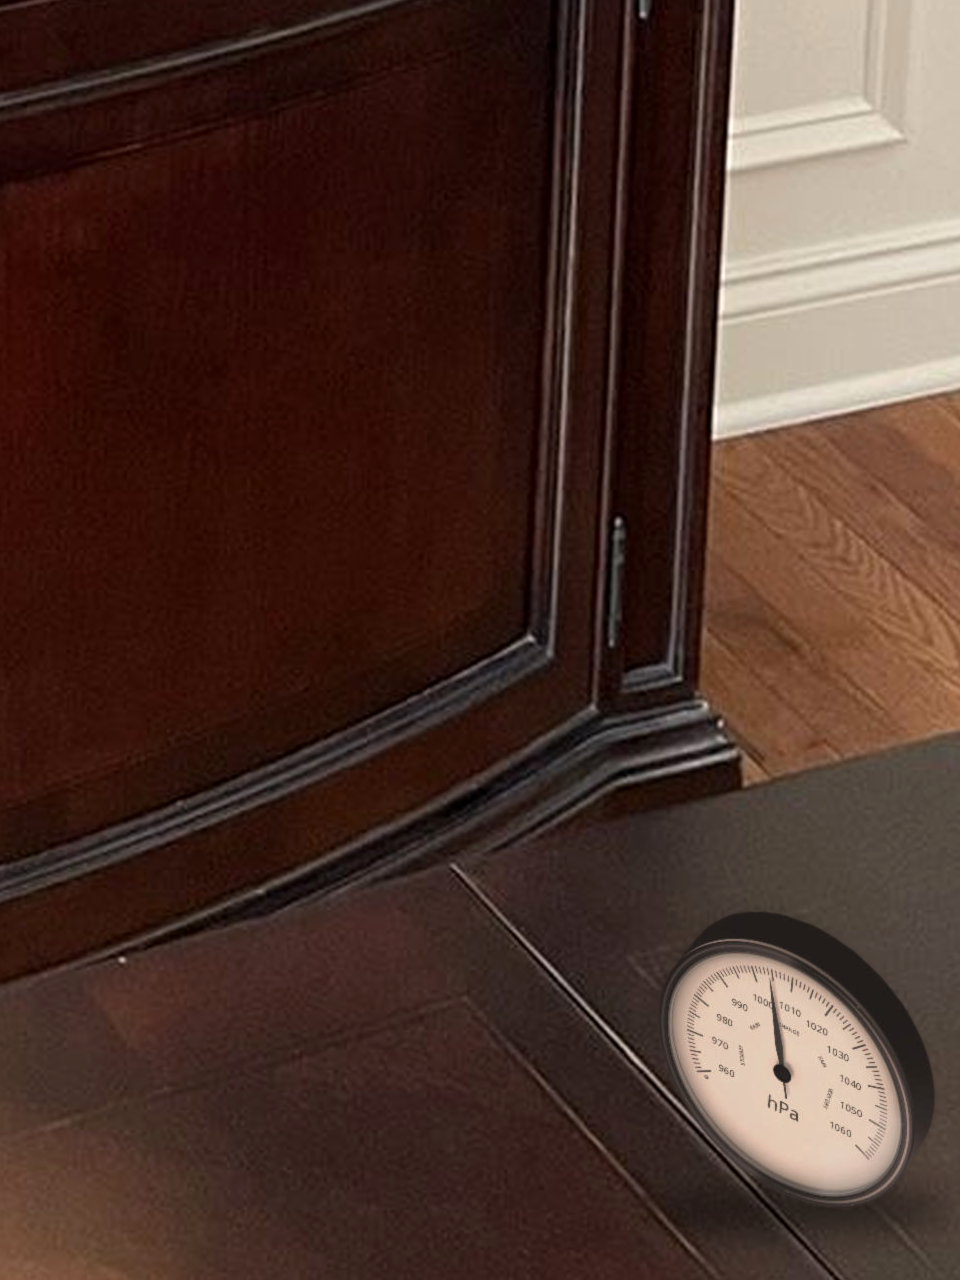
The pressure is hPa 1005
